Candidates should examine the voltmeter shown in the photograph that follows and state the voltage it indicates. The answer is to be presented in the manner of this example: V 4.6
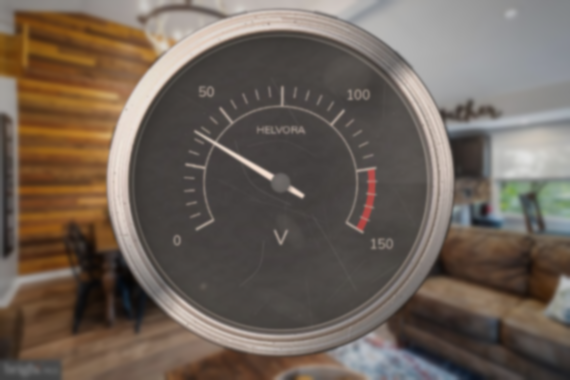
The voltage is V 37.5
